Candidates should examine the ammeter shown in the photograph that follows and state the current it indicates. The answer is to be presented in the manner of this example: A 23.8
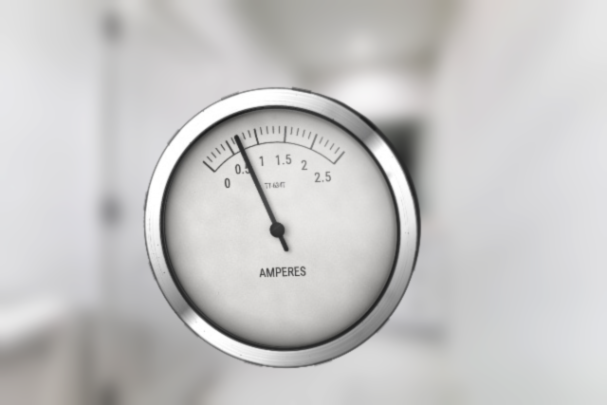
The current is A 0.7
